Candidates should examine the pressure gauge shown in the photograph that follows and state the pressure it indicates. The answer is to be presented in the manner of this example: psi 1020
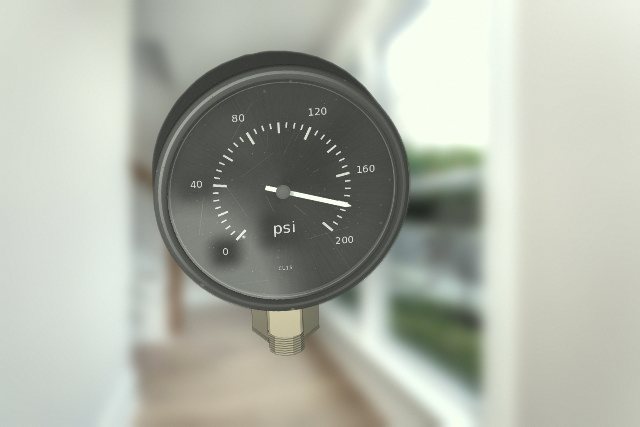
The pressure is psi 180
